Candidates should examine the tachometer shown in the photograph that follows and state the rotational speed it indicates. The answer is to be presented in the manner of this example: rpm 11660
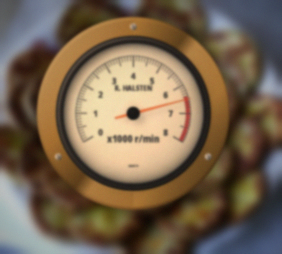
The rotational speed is rpm 6500
